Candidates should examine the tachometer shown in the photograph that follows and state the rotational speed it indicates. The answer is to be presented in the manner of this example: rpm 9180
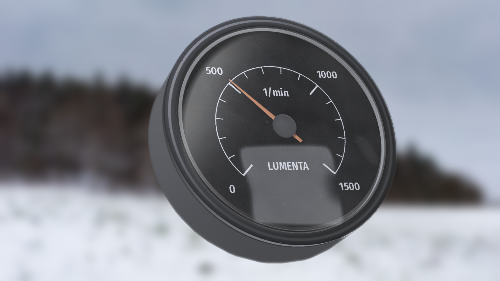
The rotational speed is rpm 500
